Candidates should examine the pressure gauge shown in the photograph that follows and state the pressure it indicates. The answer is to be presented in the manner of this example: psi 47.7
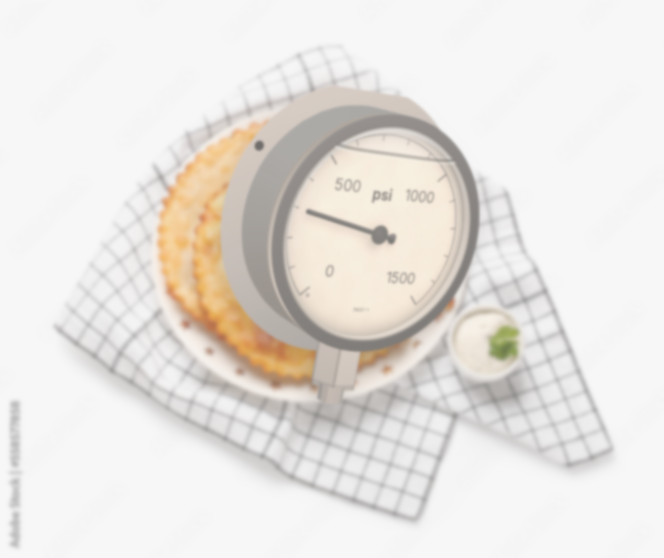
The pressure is psi 300
